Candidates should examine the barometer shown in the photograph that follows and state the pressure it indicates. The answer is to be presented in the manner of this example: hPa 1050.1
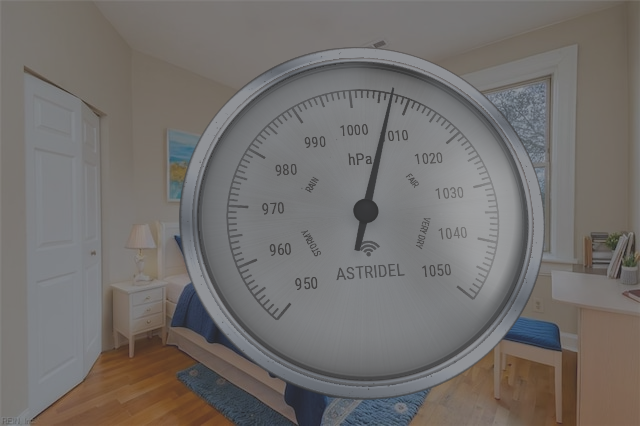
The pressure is hPa 1007
